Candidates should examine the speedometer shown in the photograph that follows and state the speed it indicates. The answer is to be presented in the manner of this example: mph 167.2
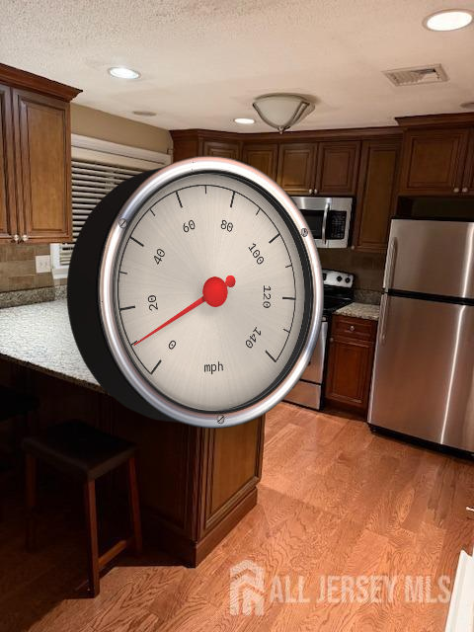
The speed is mph 10
